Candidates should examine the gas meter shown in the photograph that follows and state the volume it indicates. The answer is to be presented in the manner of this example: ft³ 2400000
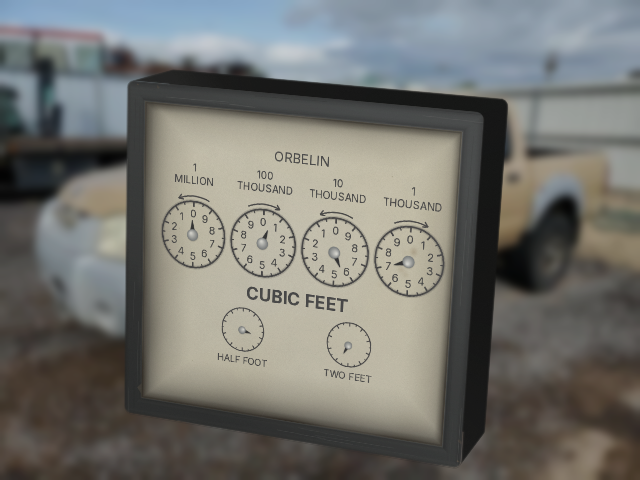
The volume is ft³ 5700
